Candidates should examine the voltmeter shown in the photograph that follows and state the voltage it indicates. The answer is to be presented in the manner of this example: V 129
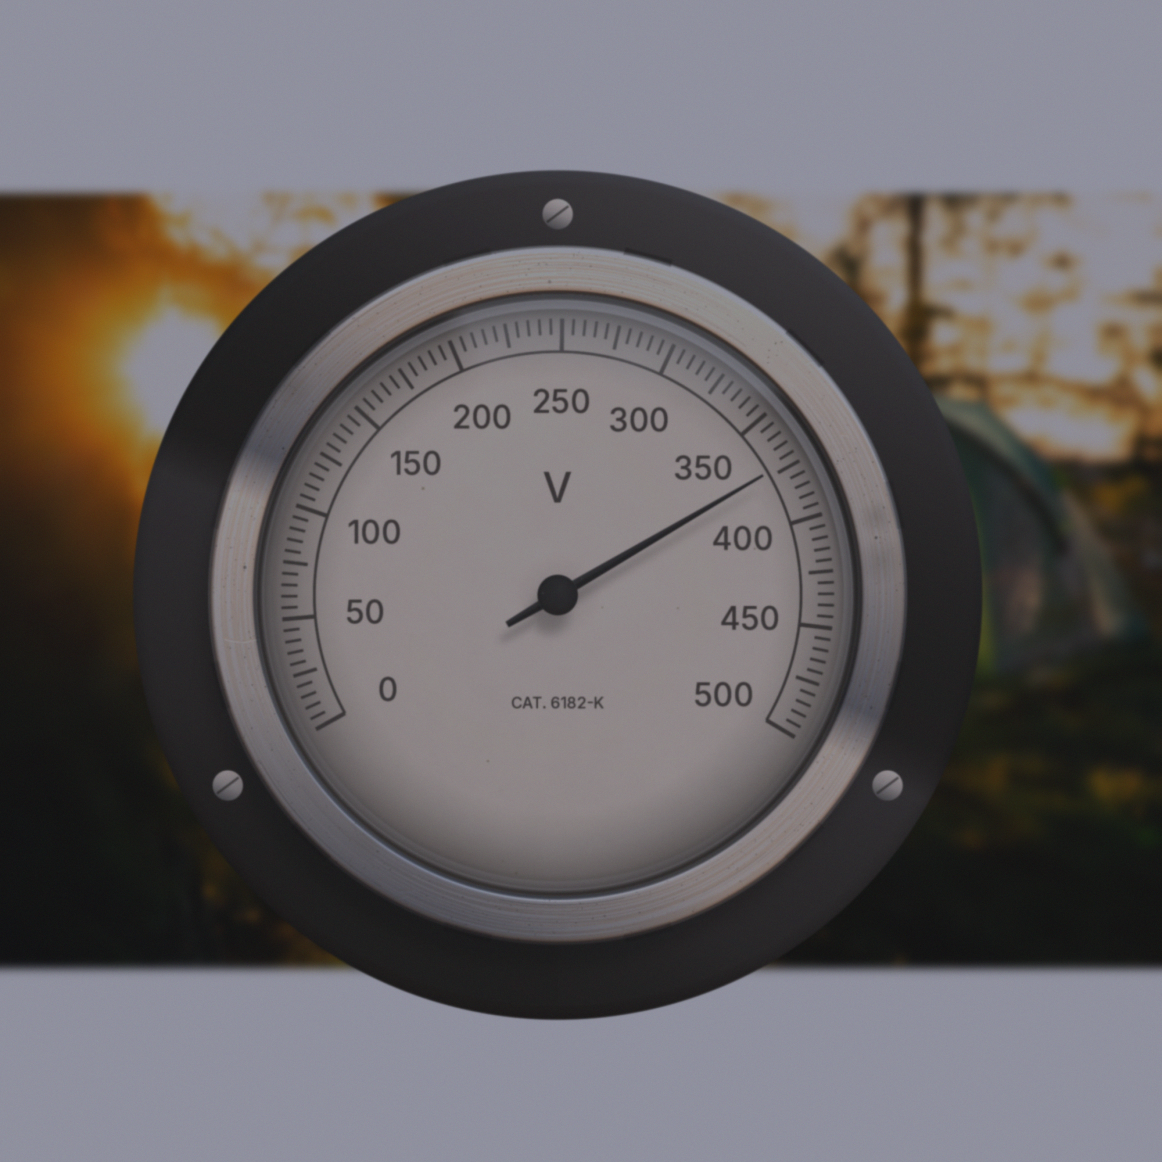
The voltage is V 372.5
